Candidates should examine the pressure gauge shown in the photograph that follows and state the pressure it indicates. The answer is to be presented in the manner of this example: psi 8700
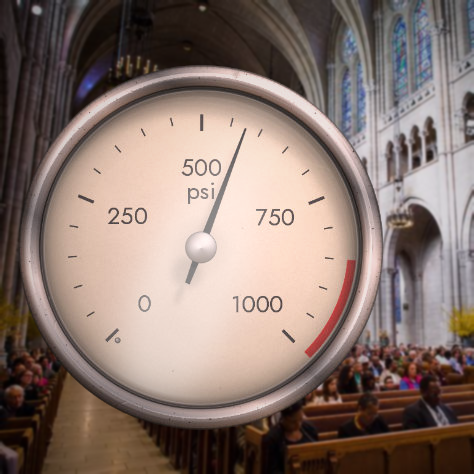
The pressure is psi 575
